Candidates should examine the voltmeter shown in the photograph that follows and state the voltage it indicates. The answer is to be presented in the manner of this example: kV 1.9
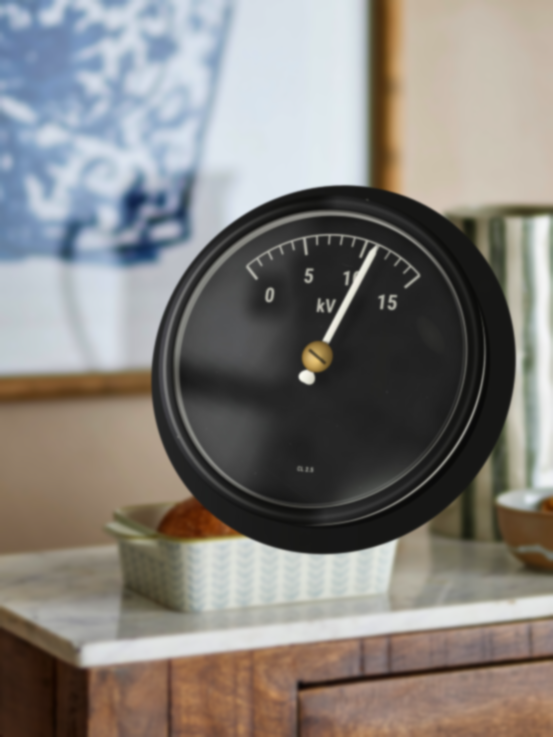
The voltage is kV 11
